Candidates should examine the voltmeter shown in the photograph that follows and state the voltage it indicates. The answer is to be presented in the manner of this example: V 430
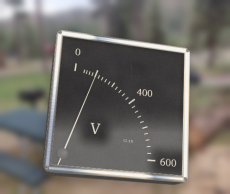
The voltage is V 200
